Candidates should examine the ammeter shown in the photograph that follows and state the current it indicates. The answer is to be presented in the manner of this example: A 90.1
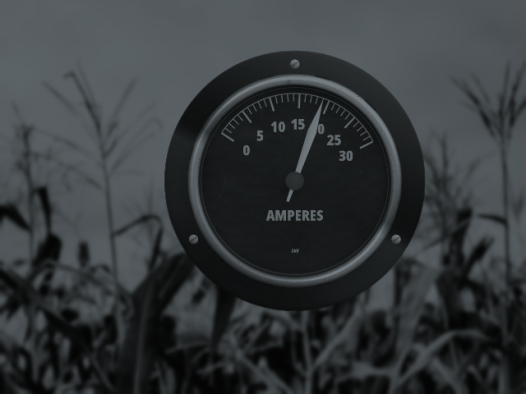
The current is A 19
